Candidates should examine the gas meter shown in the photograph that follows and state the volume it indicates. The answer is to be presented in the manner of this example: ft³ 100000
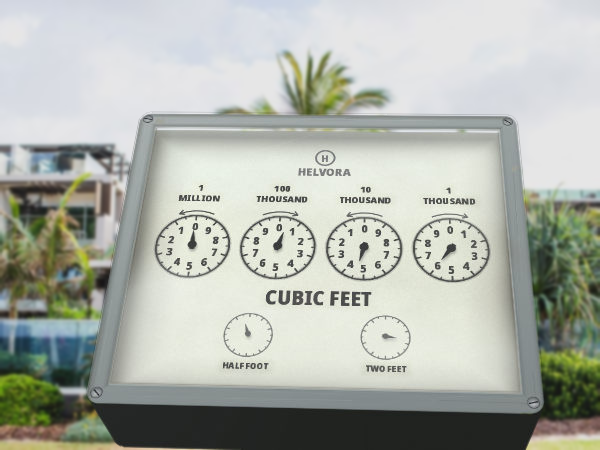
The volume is ft³ 4600
